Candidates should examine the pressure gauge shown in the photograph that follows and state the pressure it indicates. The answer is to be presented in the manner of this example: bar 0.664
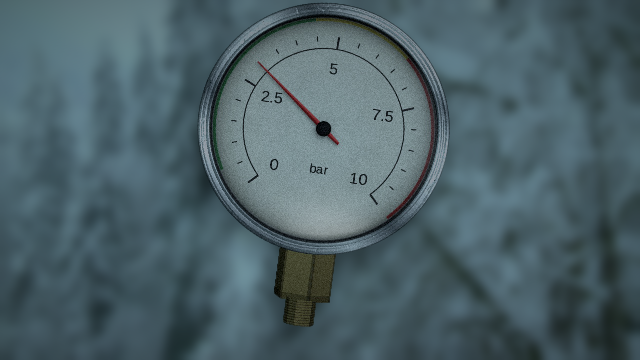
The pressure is bar 3
